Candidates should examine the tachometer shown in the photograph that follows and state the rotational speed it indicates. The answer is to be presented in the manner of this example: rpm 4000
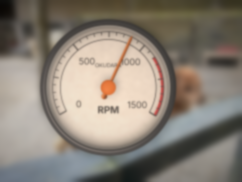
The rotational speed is rpm 900
